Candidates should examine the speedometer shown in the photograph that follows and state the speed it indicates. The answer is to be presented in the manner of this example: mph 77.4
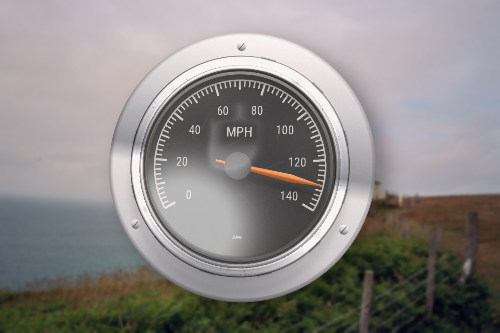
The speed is mph 130
